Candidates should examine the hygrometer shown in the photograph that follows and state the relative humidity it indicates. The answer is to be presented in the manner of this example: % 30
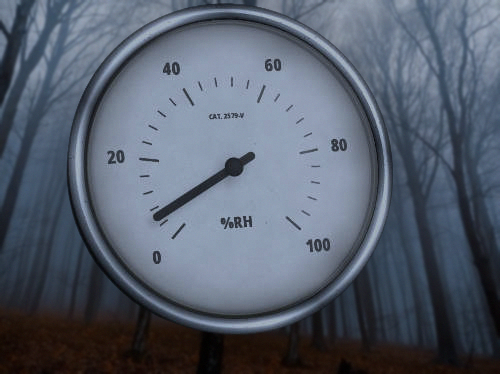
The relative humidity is % 6
